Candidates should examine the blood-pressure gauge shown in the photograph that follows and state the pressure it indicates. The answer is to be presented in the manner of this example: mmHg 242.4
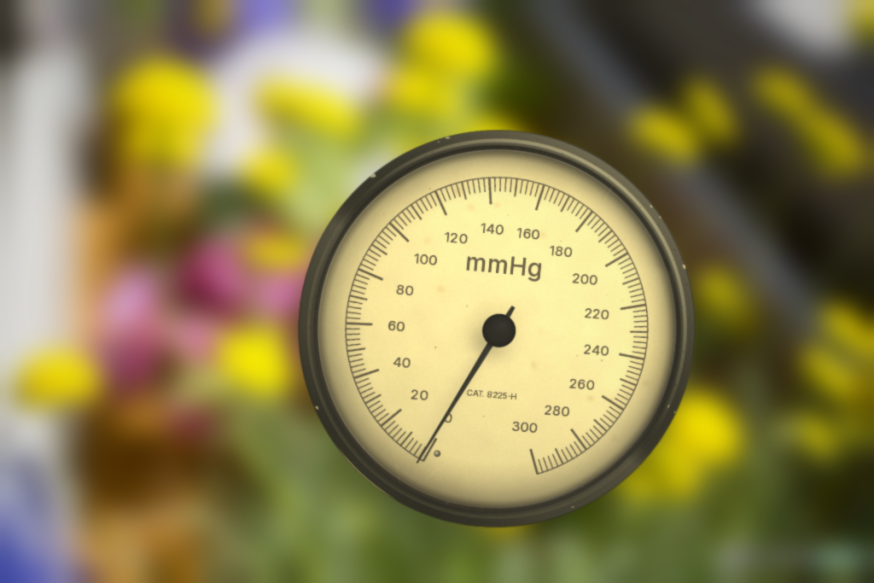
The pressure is mmHg 2
